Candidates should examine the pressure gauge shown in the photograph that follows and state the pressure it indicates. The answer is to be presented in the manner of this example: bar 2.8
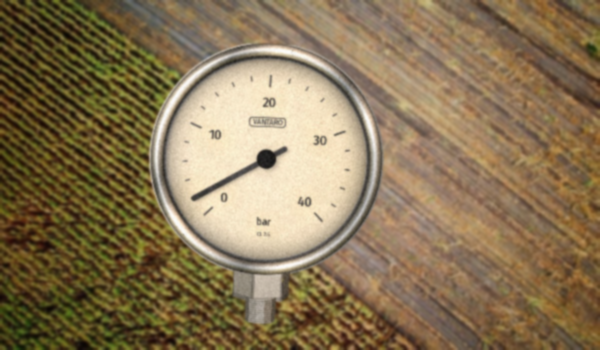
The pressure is bar 2
